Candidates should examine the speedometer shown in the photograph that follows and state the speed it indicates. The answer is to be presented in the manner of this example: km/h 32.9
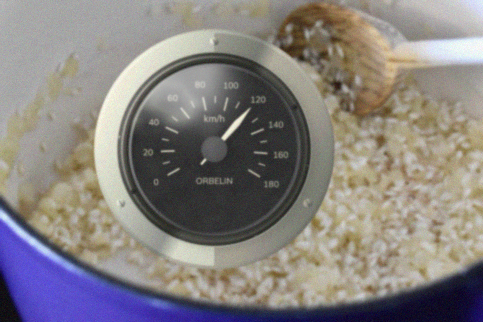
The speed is km/h 120
